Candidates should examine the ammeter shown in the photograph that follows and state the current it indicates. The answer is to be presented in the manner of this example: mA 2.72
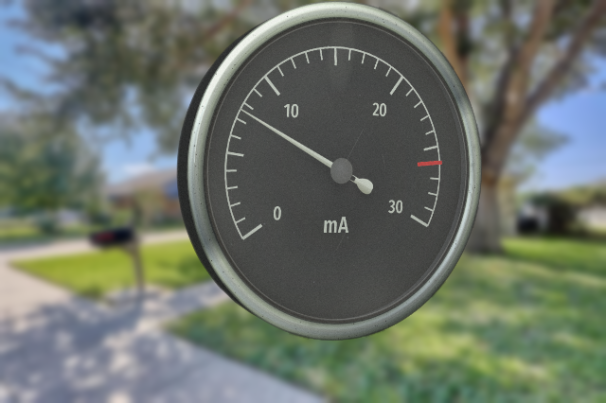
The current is mA 7.5
